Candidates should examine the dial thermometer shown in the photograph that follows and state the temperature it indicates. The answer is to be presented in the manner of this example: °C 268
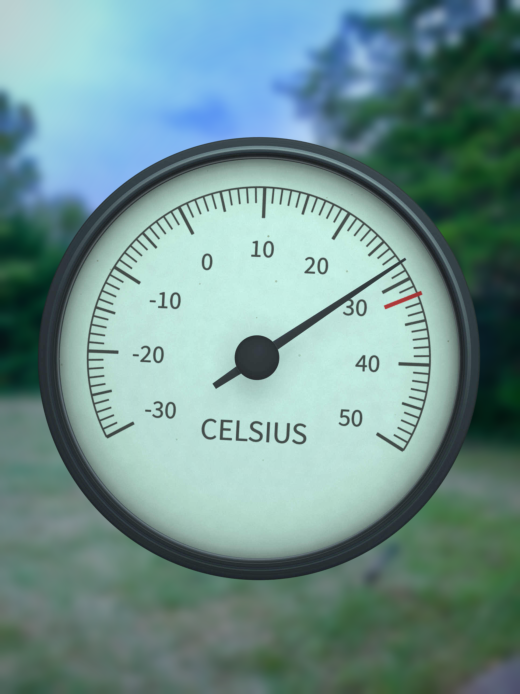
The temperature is °C 28
